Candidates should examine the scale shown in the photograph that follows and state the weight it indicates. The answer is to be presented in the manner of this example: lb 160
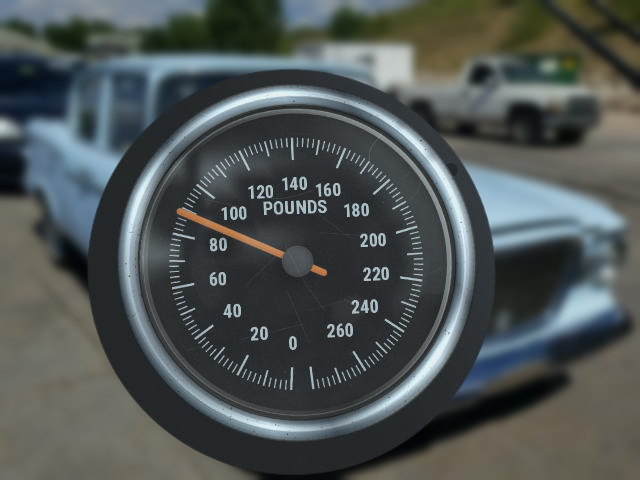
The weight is lb 88
